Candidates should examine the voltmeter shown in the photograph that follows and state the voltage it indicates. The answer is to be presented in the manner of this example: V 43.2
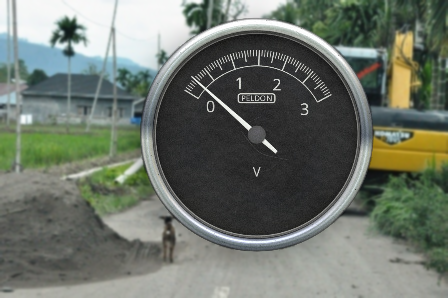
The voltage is V 0.25
